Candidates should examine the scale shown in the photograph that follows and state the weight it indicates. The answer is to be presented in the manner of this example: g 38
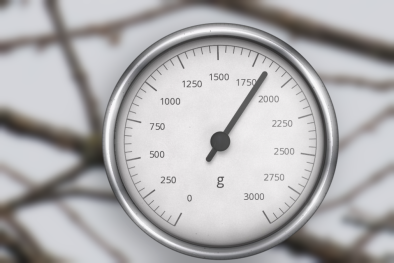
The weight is g 1850
